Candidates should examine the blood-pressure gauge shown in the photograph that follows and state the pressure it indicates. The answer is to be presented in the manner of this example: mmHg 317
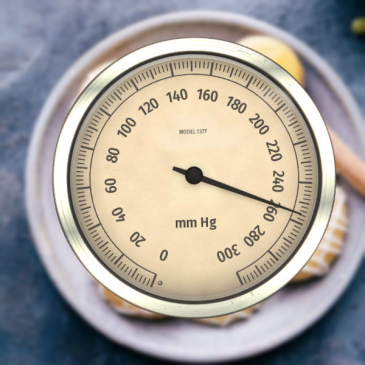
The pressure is mmHg 256
